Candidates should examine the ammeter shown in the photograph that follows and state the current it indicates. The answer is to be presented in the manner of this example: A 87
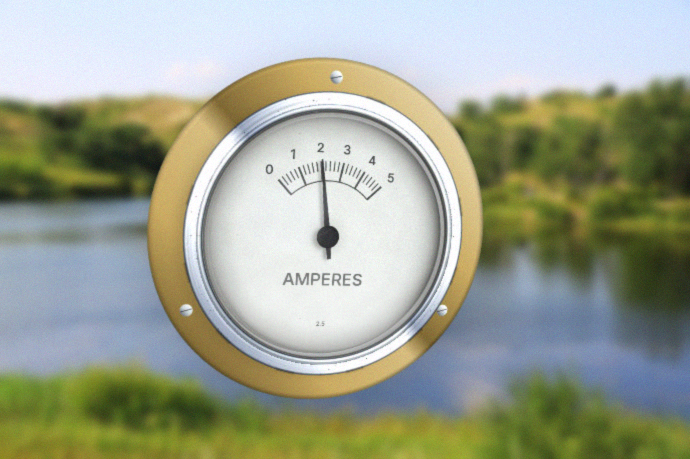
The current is A 2
